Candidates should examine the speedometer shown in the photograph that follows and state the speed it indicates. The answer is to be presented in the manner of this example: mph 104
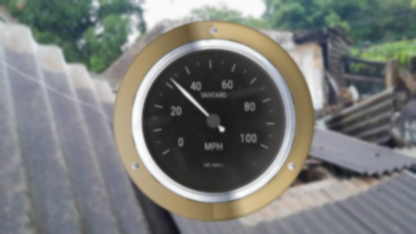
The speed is mph 32.5
